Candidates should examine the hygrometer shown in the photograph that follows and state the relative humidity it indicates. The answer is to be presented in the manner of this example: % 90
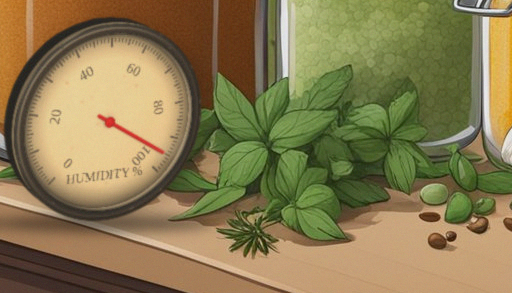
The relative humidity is % 95
